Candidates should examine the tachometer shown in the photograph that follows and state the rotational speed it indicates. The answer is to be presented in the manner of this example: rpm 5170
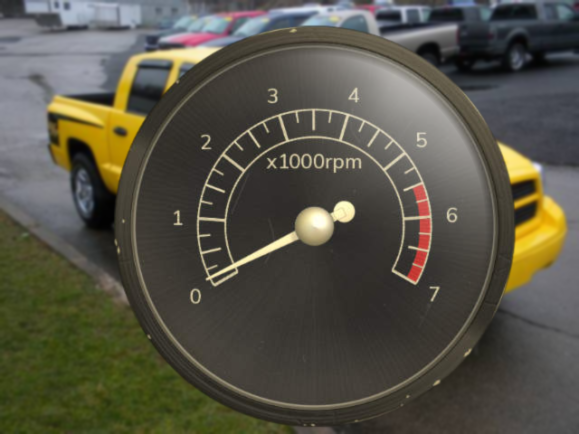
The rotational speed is rpm 125
